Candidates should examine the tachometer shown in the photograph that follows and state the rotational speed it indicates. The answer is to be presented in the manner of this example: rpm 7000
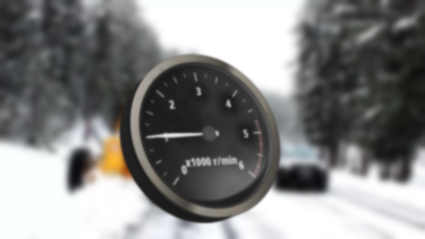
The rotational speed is rpm 1000
